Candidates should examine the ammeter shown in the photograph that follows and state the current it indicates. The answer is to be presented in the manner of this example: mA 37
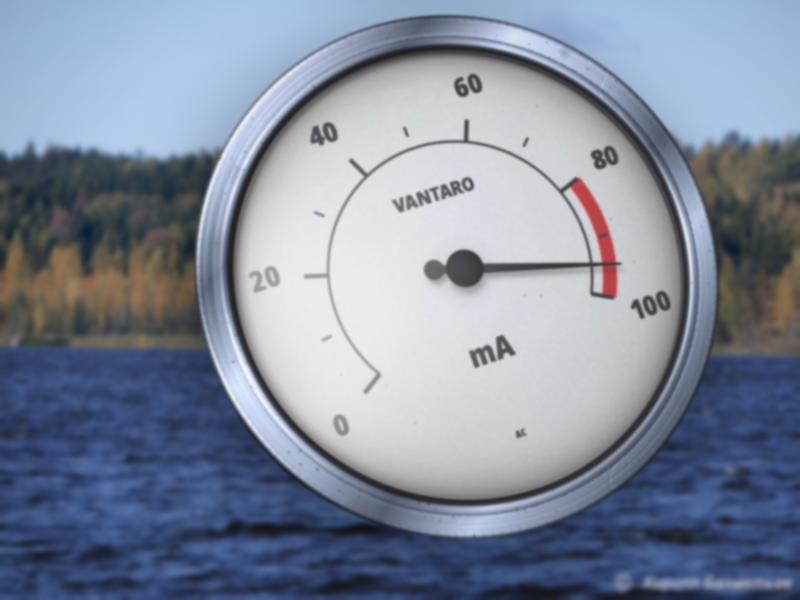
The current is mA 95
